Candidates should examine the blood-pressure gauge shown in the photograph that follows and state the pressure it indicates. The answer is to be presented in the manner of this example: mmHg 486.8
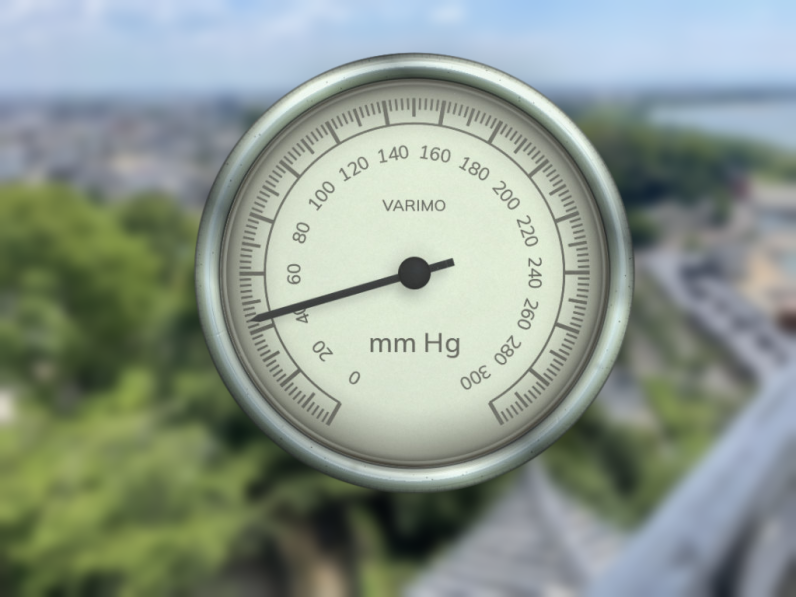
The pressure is mmHg 44
